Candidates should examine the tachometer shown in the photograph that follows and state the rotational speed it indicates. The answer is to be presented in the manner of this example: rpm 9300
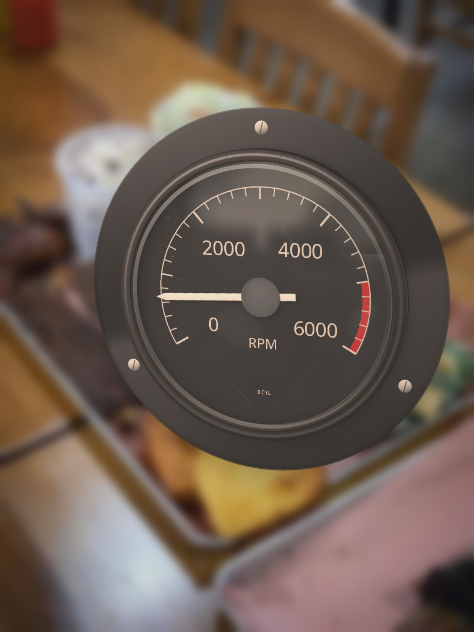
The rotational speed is rpm 700
